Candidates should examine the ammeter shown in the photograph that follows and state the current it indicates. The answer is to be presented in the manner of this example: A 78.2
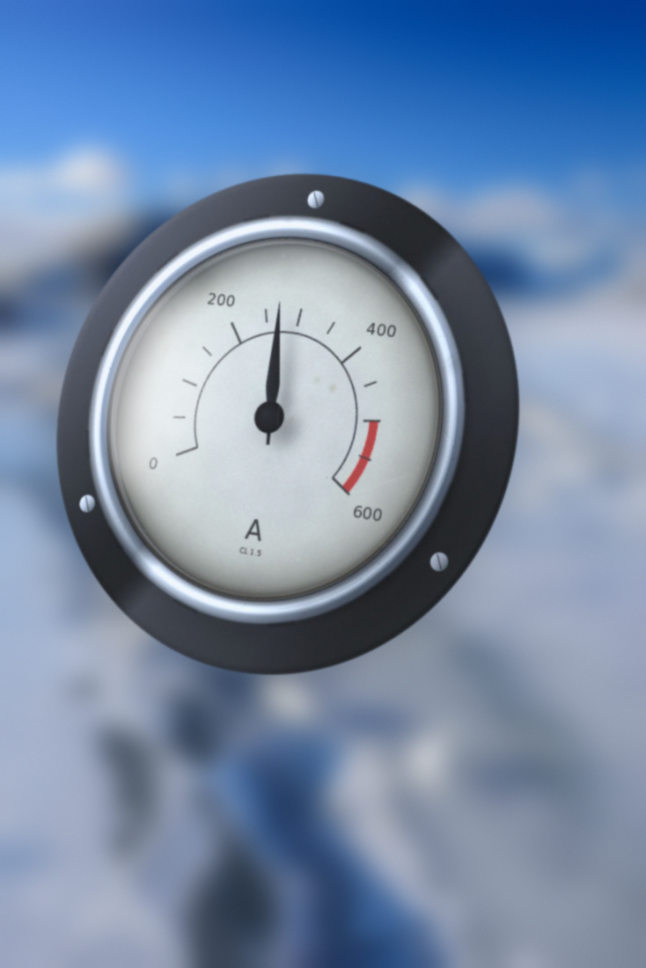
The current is A 275
